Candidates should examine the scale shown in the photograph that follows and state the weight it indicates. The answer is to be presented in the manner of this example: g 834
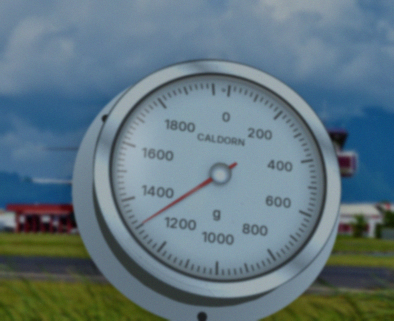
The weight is g 1300
